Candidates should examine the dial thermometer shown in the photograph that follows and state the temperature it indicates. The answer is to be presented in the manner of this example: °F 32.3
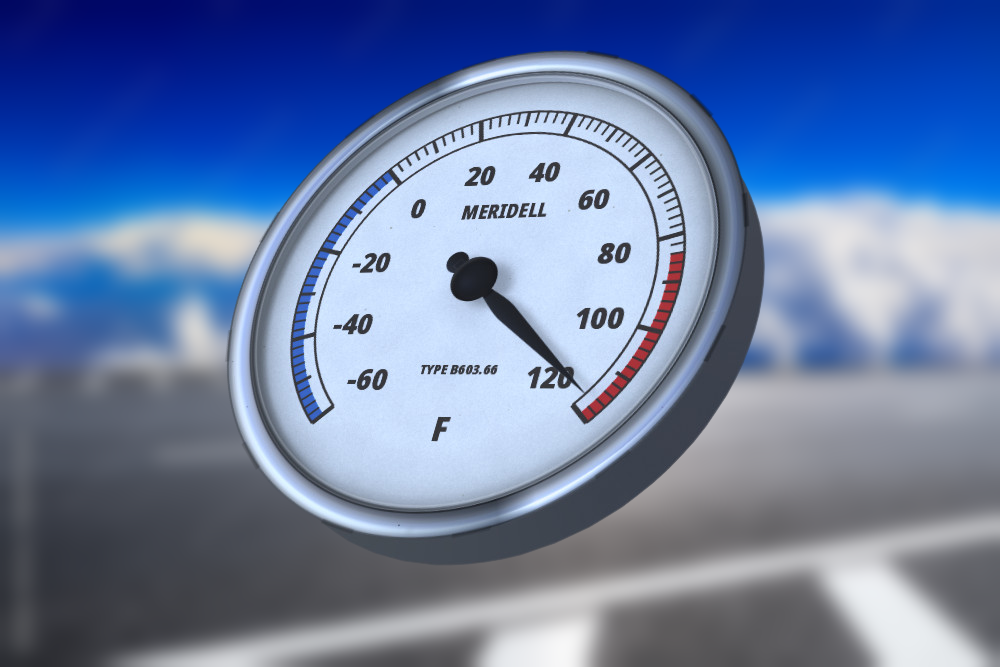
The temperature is °F 117
